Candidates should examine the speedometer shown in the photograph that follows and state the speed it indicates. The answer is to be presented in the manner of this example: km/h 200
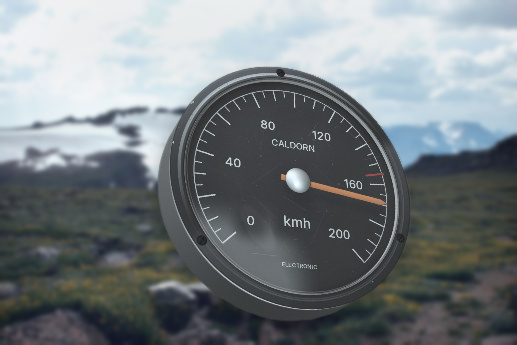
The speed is km/h 170
